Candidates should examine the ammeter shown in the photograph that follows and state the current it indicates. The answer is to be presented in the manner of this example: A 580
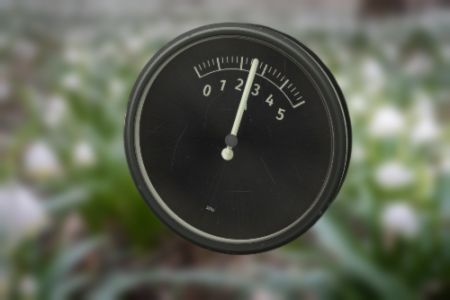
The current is A 2.6
